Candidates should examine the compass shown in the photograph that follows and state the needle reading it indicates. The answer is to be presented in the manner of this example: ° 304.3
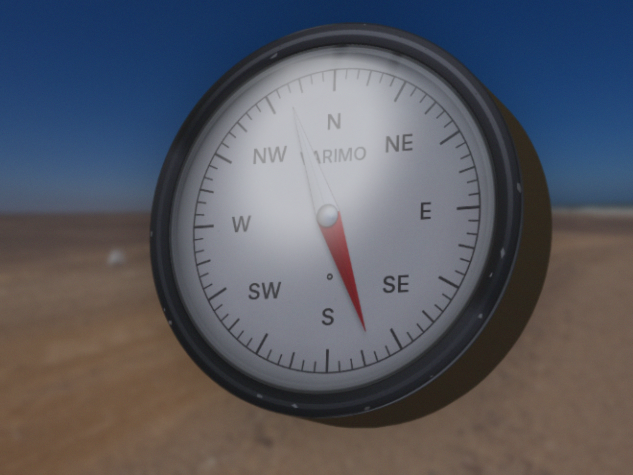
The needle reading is ° 160
